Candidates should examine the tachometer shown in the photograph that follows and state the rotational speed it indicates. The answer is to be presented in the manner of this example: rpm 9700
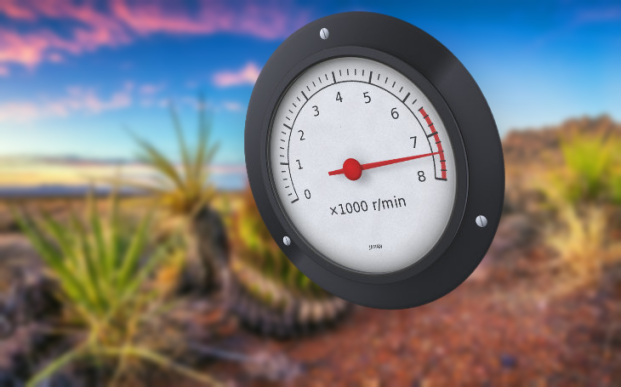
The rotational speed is rpm 7400
